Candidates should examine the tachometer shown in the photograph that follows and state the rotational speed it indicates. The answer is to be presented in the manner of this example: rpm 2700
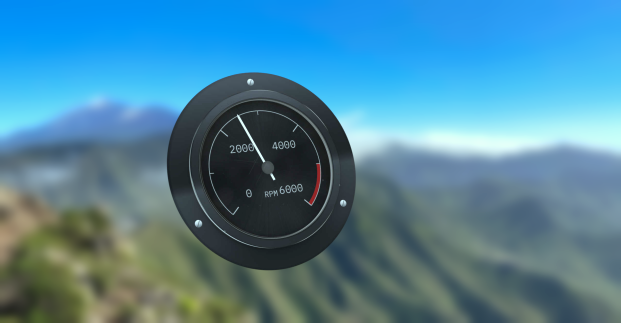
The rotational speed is rpm 2500
